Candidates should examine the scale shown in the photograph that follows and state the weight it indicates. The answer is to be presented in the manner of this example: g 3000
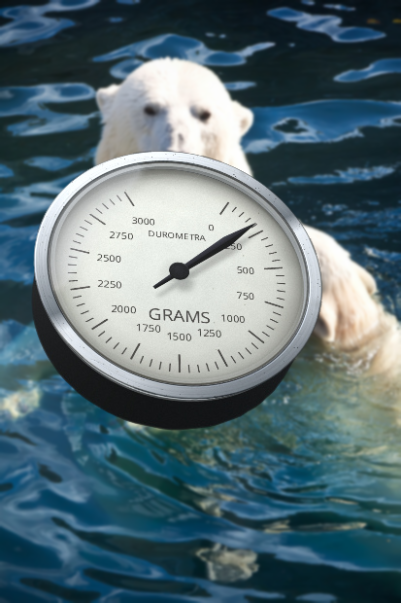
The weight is g 200
